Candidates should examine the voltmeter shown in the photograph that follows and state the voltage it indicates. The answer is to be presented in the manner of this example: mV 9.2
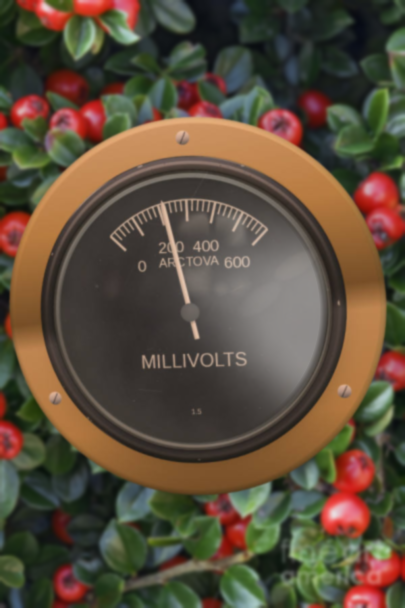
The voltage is mV 220
